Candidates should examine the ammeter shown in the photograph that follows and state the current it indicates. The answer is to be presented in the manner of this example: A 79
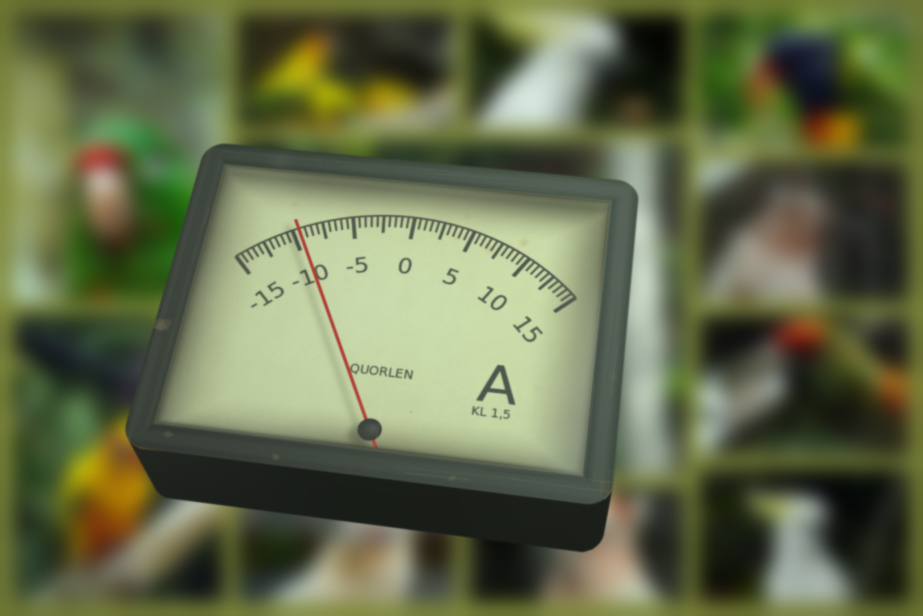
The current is A -9.5
